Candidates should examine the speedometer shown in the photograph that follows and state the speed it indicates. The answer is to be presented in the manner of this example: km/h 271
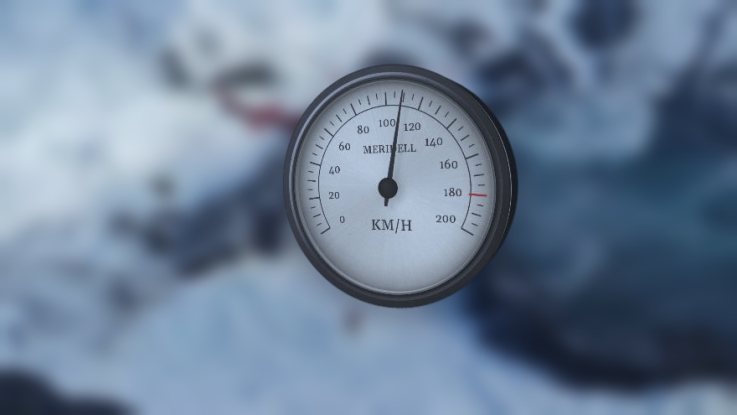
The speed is km/h 110
